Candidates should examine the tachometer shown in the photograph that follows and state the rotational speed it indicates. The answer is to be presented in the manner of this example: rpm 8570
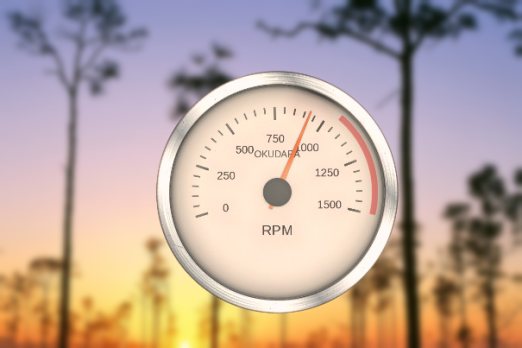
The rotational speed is rpm 925
